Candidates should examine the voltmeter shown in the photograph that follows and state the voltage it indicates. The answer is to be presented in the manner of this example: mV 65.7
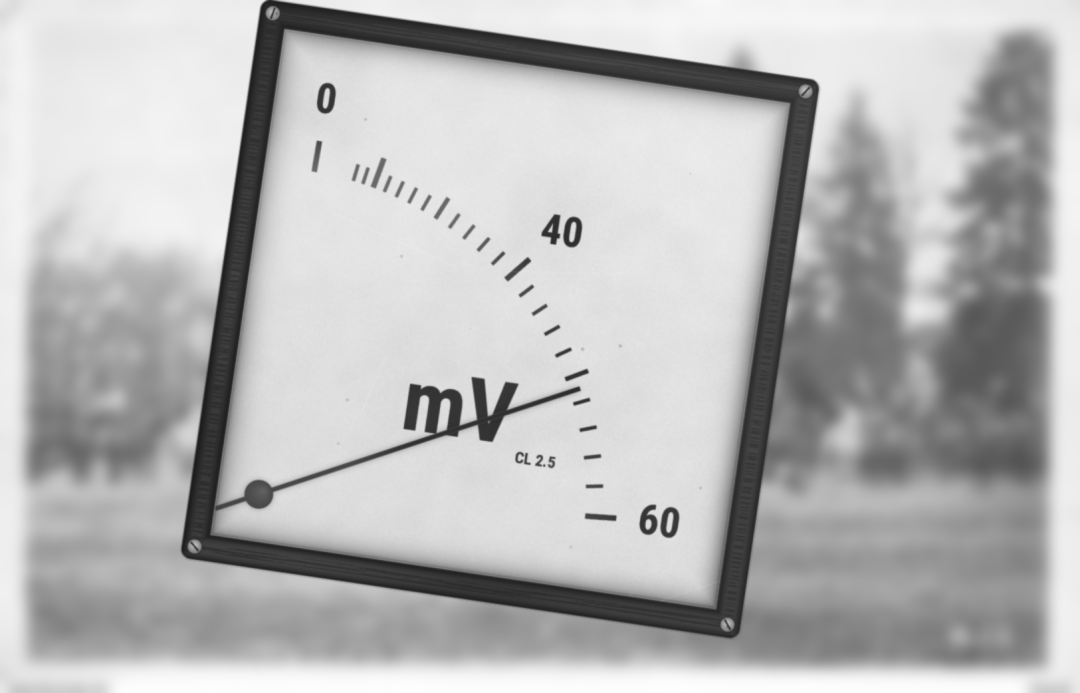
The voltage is mV 51
